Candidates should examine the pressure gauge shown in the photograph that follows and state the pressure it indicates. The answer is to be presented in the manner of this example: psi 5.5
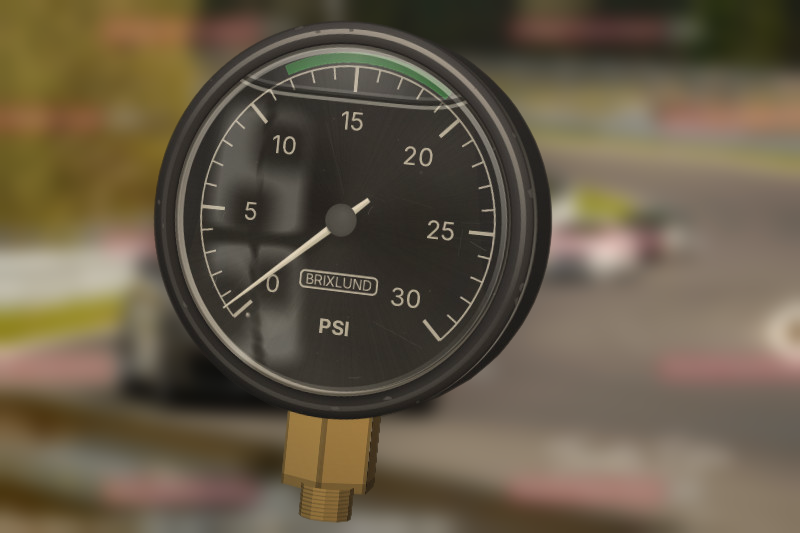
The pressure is psi 0.5
